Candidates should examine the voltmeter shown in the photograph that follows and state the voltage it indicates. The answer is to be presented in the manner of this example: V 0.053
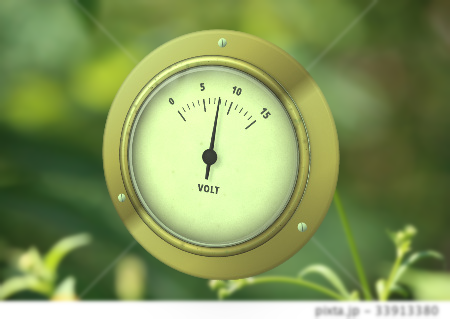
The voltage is V 8
